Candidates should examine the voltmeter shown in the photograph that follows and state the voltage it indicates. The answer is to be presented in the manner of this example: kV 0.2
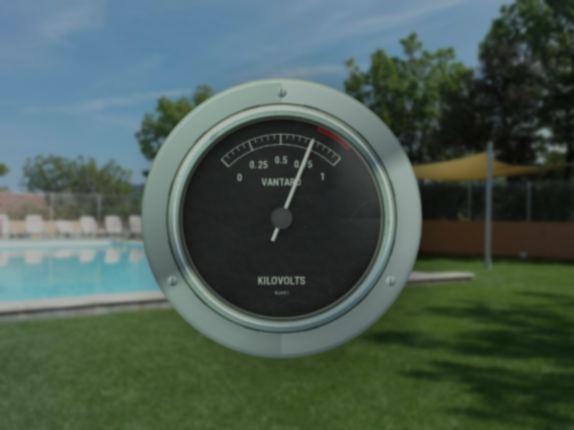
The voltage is kV 0.75
